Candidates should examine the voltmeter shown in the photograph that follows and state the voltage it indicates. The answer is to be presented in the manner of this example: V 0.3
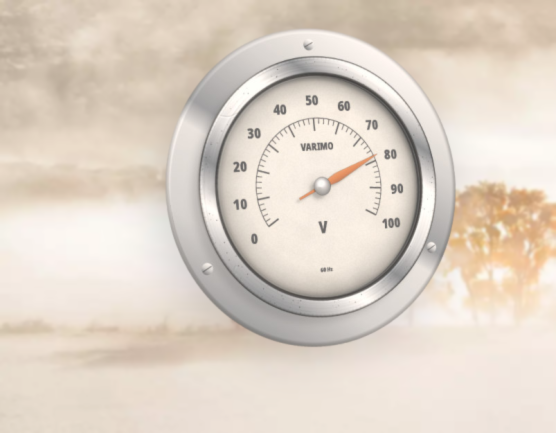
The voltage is V 78
